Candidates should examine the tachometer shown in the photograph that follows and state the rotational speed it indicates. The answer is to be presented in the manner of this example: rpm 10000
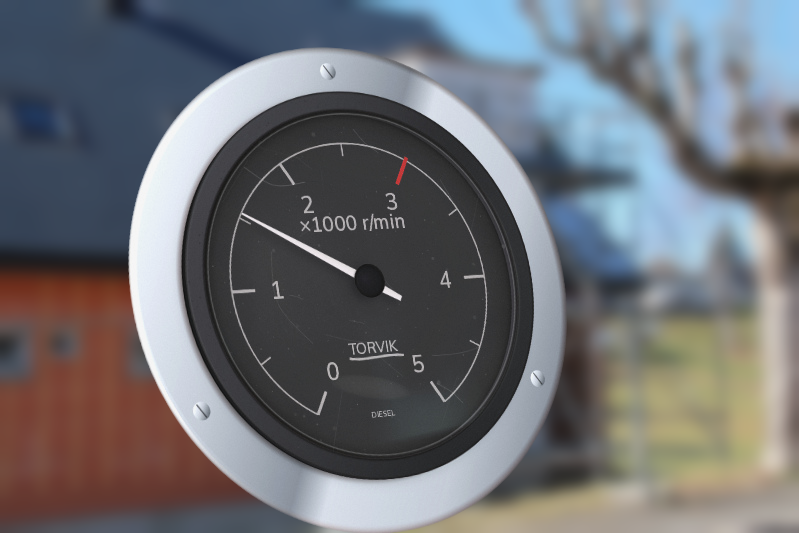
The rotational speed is rpm 1500
